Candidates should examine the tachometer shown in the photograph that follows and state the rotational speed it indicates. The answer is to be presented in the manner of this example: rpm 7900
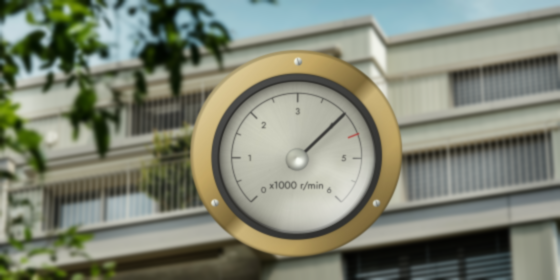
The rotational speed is rpm 4000
